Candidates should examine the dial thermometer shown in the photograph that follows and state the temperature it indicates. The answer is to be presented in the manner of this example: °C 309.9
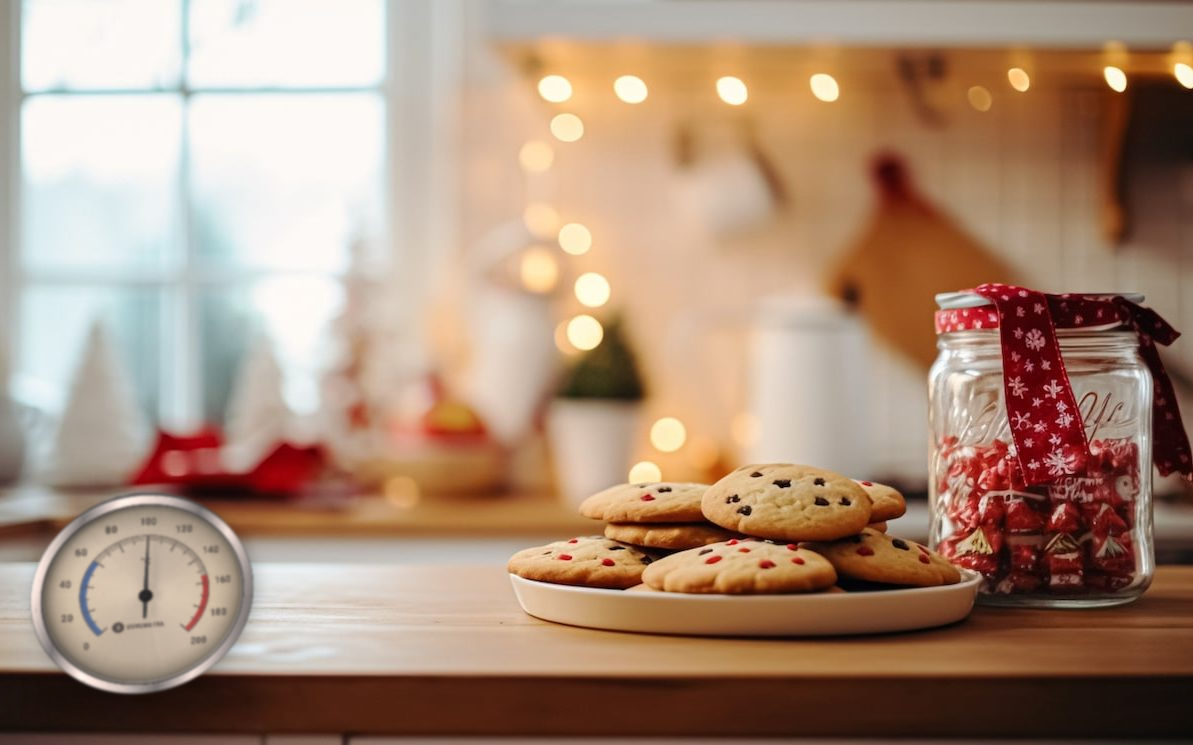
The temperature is °C 100
